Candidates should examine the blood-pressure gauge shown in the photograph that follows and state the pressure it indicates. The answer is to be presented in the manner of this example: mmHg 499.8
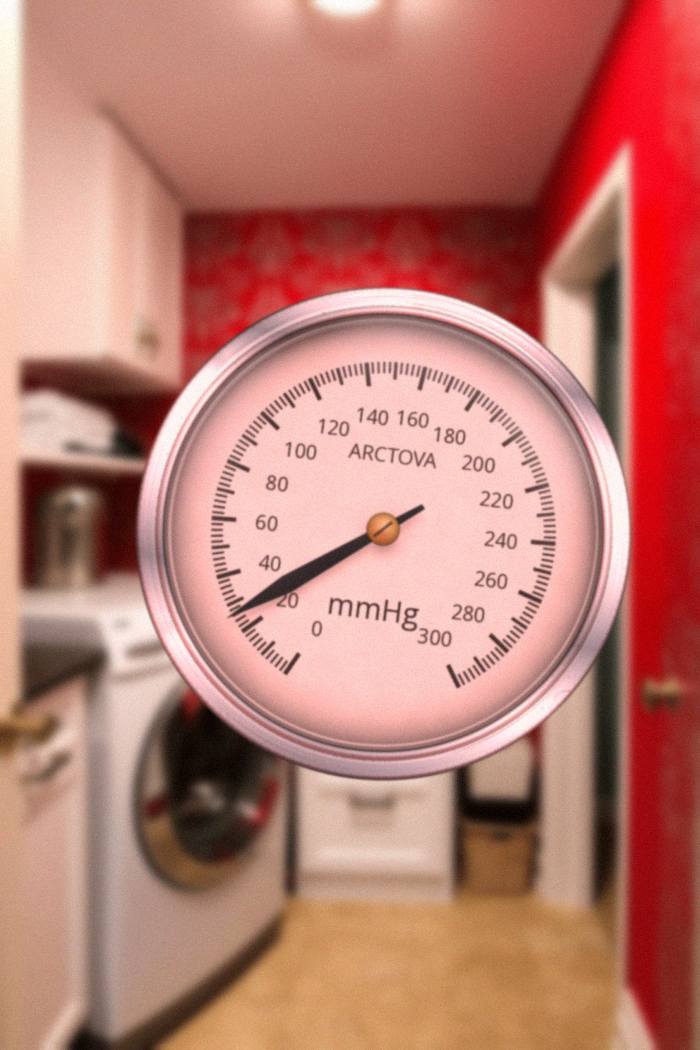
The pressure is mmHg 26
